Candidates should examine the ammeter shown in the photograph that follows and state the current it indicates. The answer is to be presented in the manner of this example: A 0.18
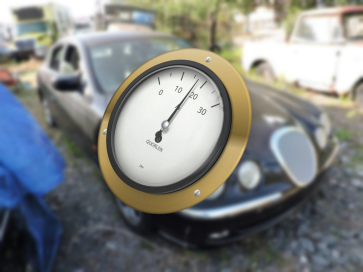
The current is A 17.5
